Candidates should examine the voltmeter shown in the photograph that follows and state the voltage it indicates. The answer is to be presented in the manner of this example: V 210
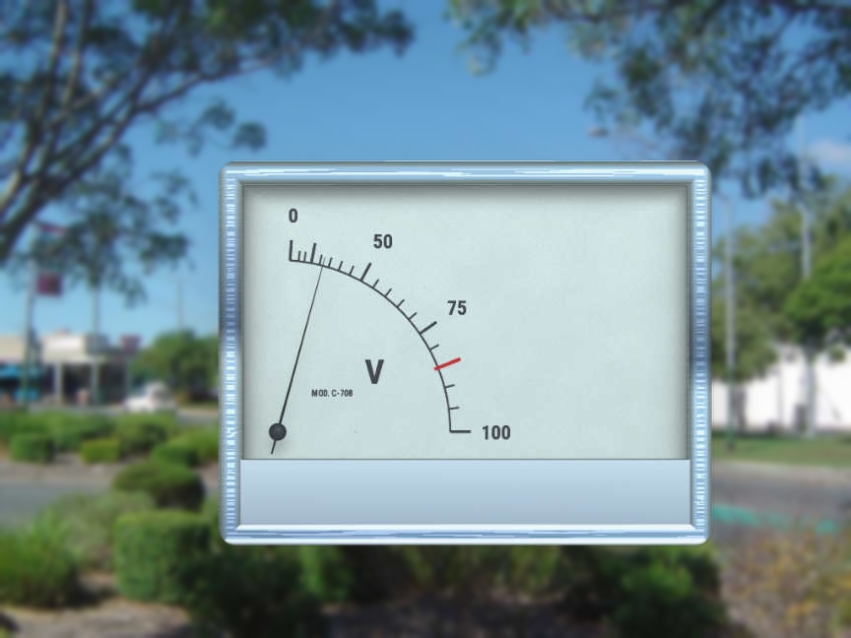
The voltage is V 32.5
